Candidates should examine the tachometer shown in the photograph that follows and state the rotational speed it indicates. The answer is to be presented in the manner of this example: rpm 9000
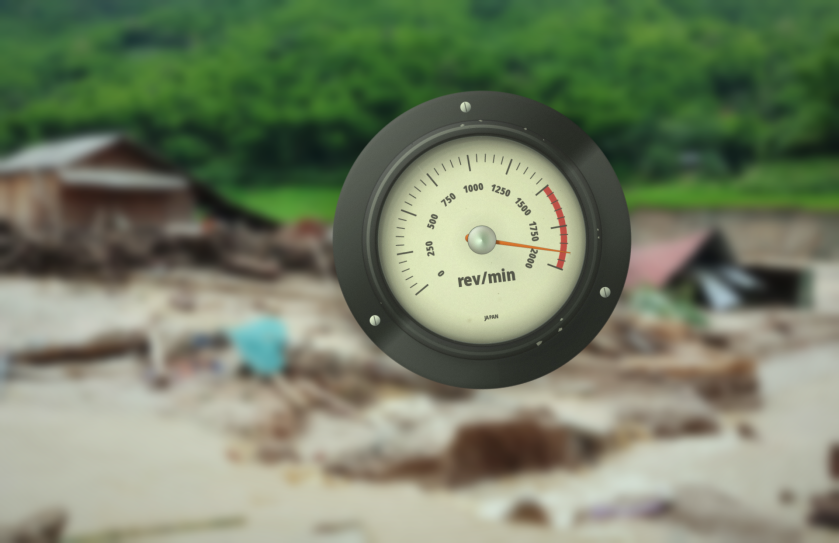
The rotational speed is rpm 1900
